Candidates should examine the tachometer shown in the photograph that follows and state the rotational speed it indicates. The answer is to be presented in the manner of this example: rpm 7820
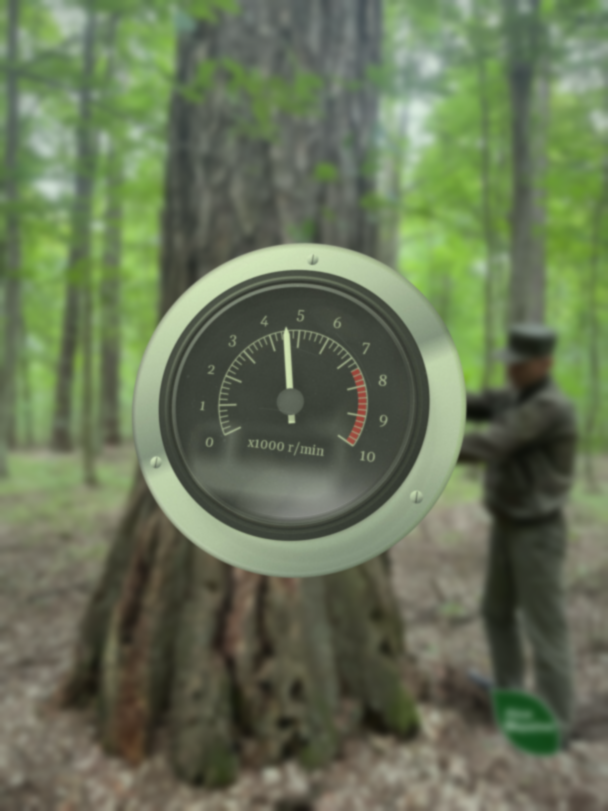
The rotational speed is rpm 4600
